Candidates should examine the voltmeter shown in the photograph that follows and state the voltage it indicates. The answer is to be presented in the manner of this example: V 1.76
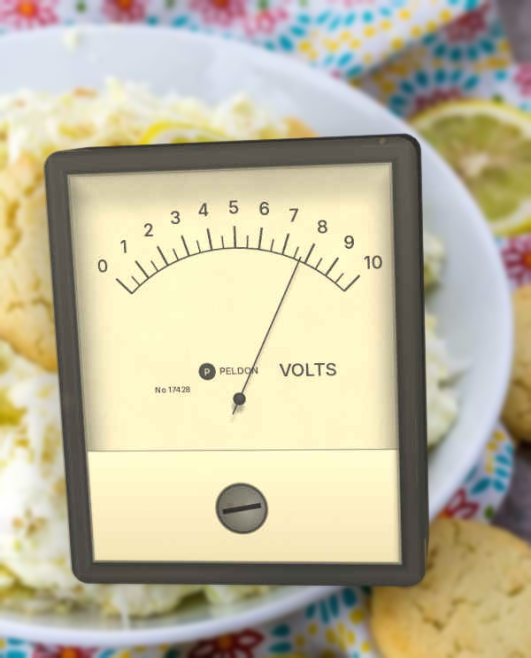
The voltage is V 7.75
